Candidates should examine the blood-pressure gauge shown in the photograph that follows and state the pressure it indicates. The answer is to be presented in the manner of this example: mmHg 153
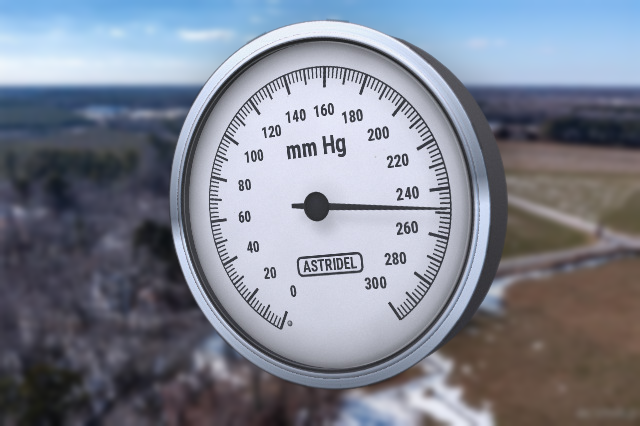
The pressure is mmHg 248
